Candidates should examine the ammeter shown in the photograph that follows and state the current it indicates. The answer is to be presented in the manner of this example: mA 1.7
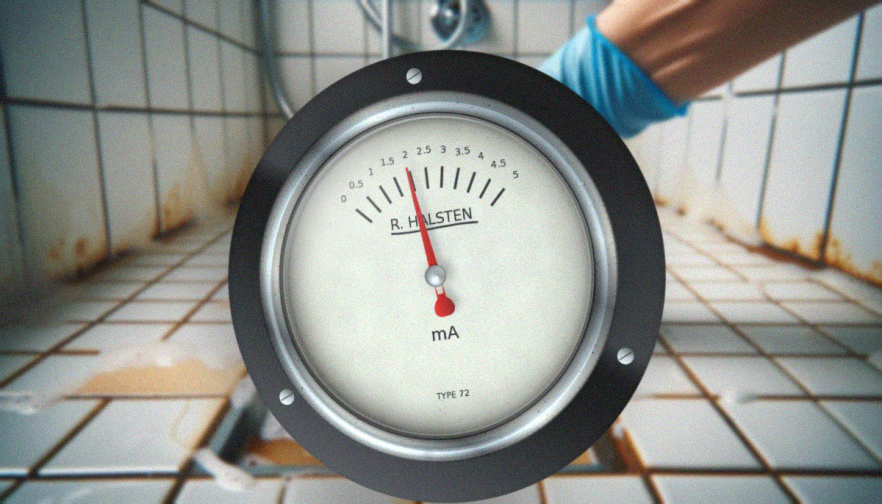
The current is mA 2
